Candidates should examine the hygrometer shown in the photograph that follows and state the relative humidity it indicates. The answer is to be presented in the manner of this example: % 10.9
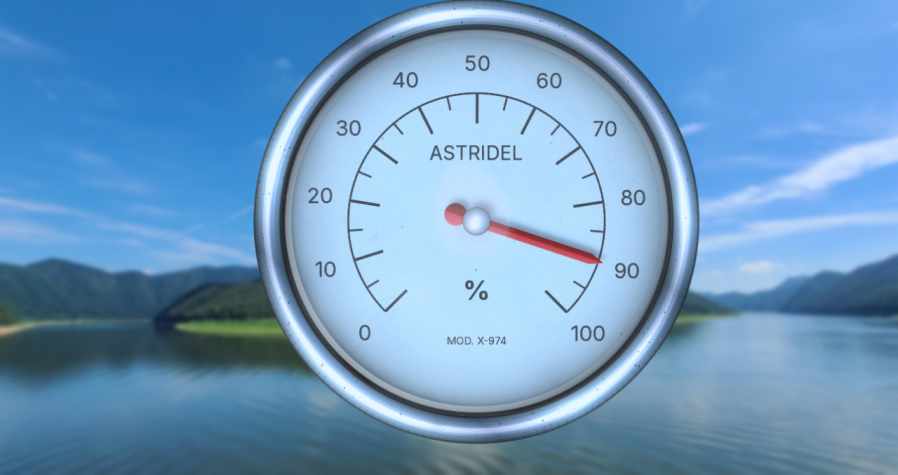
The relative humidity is % 90
